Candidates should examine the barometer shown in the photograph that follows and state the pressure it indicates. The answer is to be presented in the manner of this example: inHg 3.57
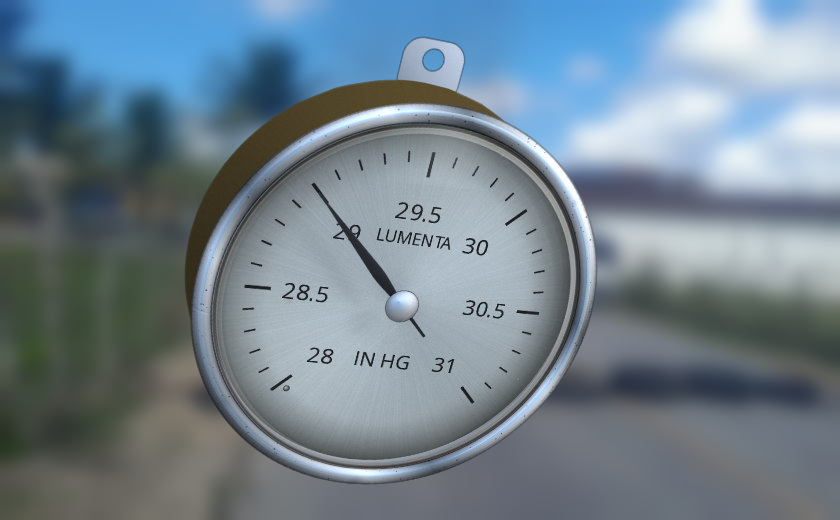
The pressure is inHg 29
